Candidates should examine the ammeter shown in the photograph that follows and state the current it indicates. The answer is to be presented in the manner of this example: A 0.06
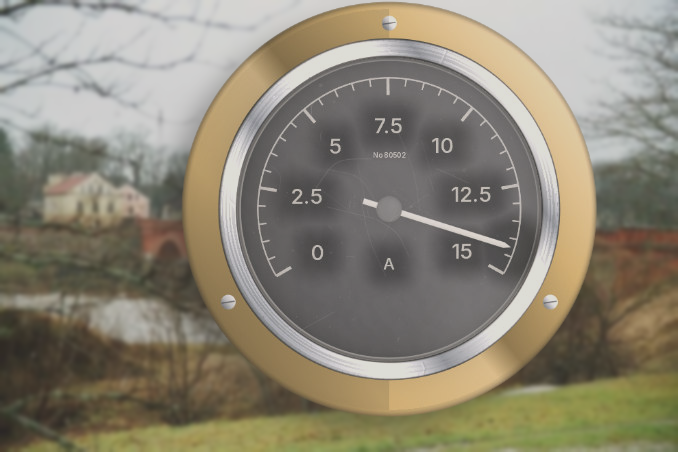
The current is A 14.25
